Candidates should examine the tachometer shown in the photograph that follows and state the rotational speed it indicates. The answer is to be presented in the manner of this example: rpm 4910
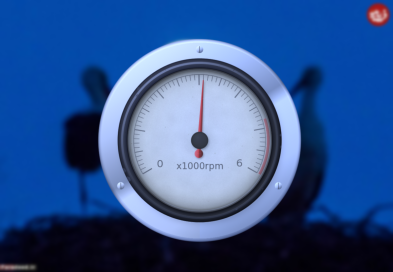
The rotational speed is rpm 3100
